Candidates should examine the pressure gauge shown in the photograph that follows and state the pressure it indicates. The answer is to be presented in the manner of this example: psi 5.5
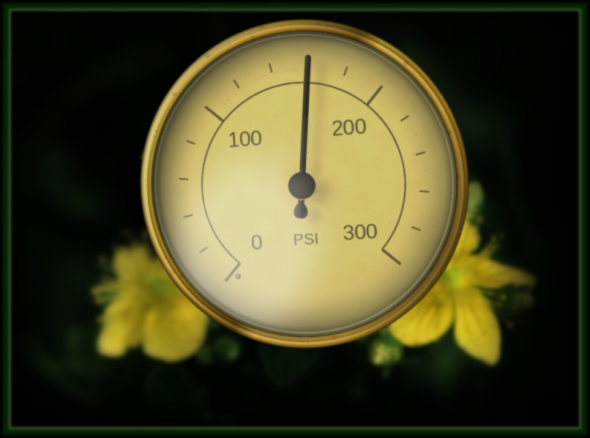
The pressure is psi 160
